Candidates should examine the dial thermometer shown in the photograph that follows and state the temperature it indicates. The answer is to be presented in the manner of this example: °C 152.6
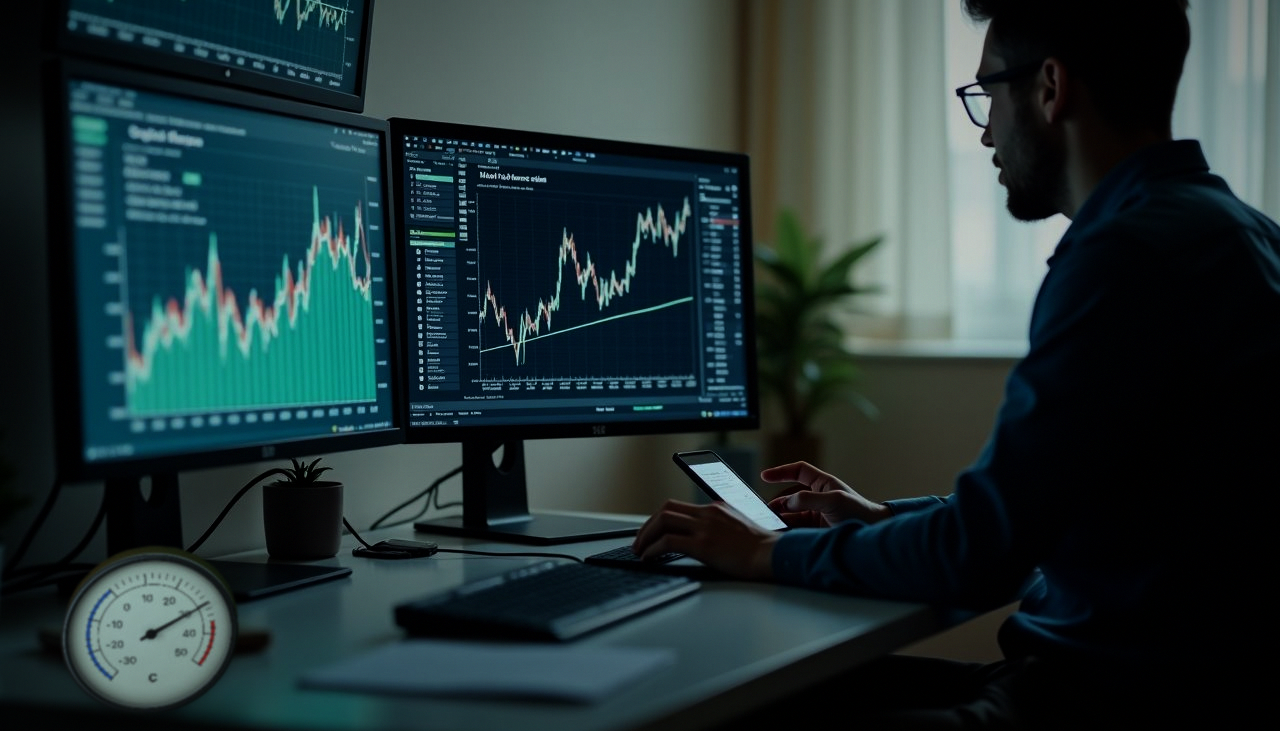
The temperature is °C 30
